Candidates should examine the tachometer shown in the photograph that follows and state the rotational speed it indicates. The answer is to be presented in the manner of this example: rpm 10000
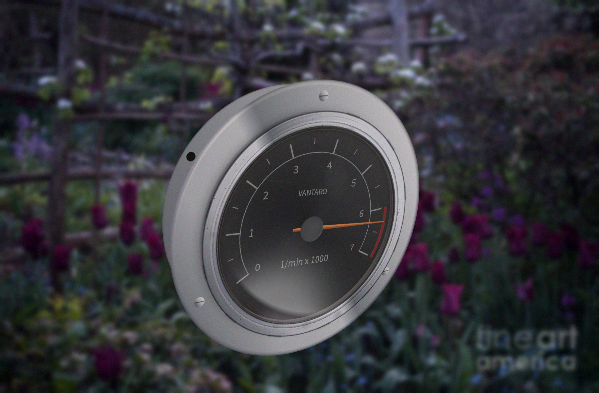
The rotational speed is rpm 6250
